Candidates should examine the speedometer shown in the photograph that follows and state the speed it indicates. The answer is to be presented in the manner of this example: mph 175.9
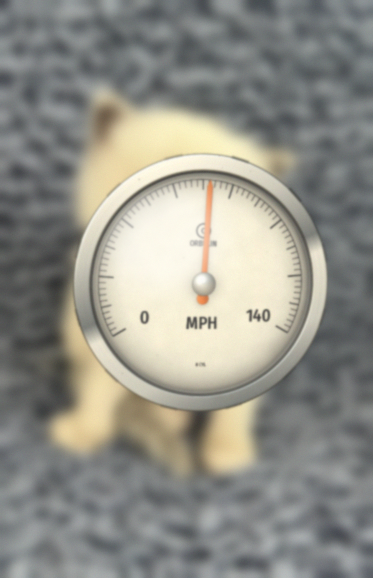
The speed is mph 72
